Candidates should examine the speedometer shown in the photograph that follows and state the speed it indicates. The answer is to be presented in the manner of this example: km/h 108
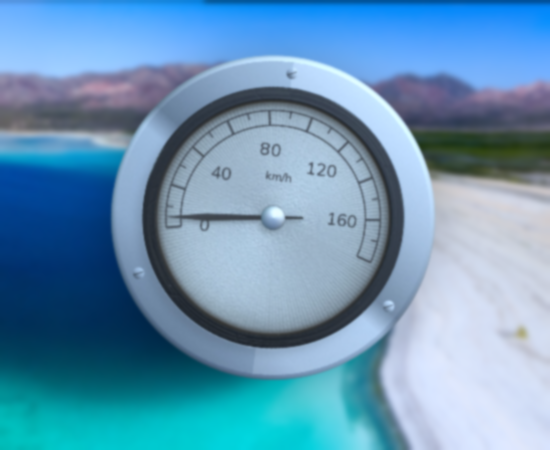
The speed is km/h 5
